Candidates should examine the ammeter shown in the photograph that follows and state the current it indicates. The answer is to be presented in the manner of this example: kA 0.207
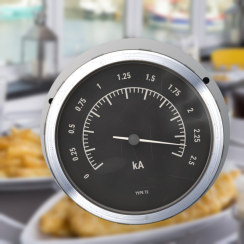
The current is kA 2.35
